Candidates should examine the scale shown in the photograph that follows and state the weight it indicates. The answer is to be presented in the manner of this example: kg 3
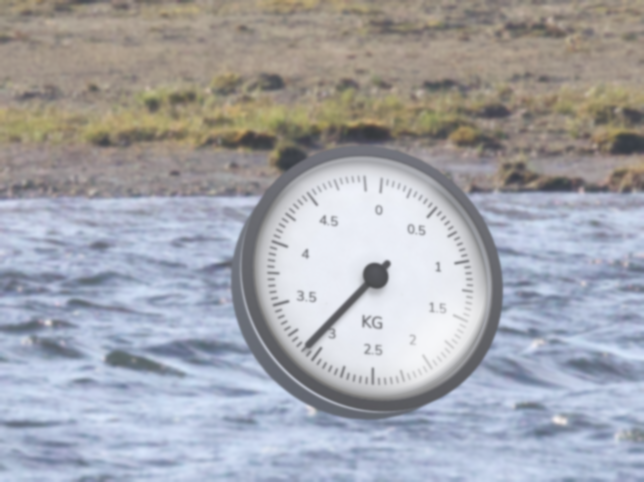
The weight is kg 3.1
